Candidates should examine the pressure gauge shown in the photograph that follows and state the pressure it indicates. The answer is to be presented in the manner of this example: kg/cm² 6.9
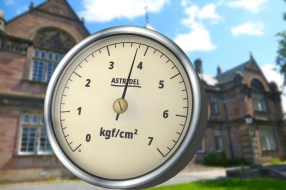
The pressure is kg/cm² 3.8
